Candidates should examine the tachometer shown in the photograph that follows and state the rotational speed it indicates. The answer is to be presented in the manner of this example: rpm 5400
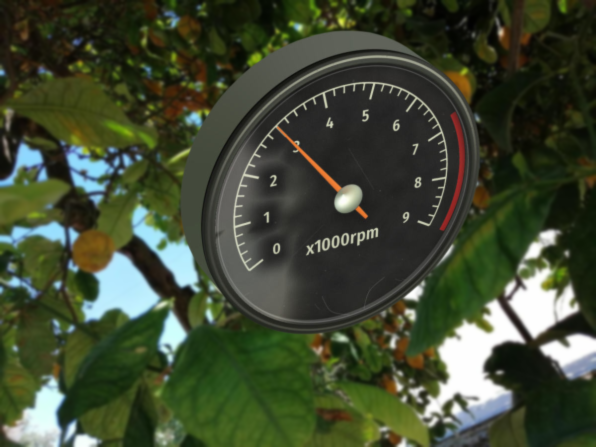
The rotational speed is rpm 3000
